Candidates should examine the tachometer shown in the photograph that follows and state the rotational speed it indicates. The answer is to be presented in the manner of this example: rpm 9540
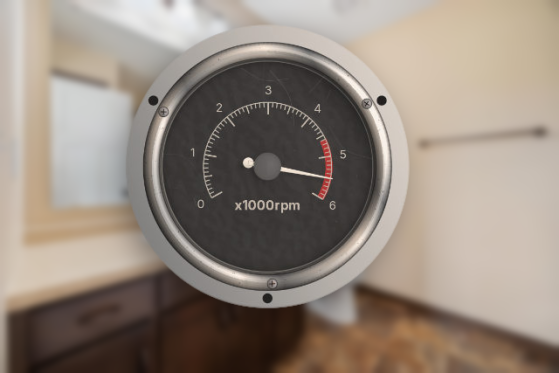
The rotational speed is rpm 5500
